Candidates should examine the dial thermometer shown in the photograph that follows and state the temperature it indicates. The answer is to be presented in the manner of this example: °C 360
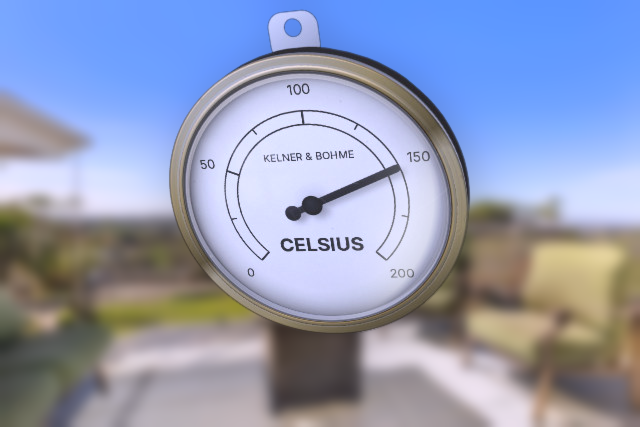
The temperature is °C 150
